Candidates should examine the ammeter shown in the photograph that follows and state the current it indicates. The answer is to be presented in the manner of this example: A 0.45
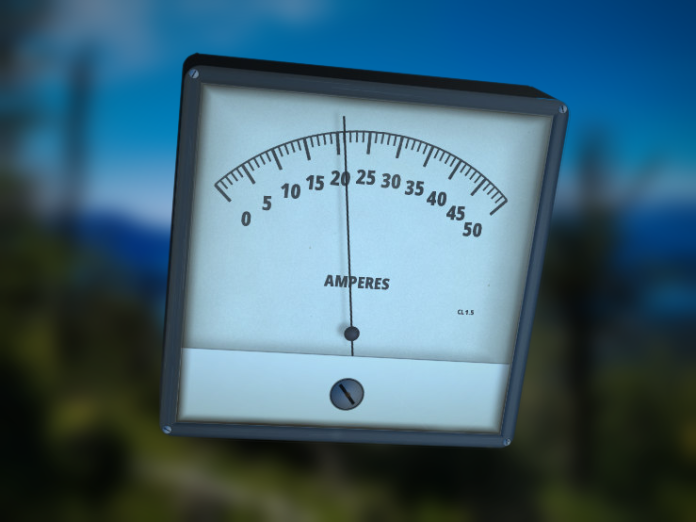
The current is A 21
